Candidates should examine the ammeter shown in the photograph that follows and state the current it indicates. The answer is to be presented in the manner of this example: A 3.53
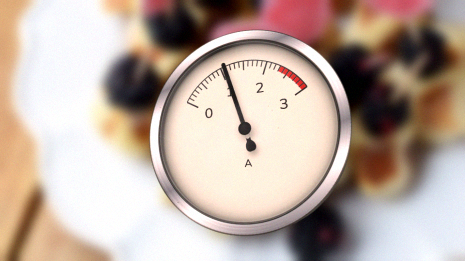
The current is A 1.1
